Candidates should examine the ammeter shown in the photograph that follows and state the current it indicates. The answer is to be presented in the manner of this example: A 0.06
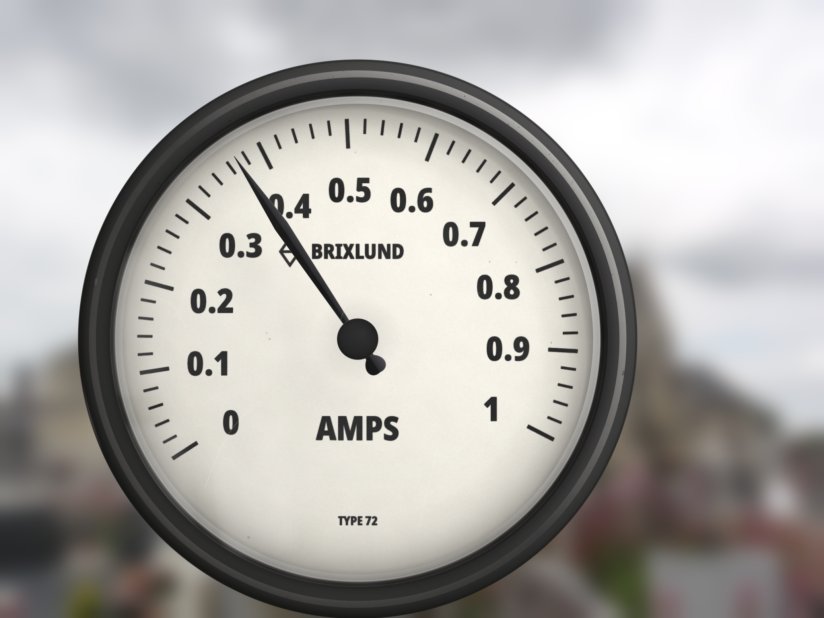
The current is A 0.37
